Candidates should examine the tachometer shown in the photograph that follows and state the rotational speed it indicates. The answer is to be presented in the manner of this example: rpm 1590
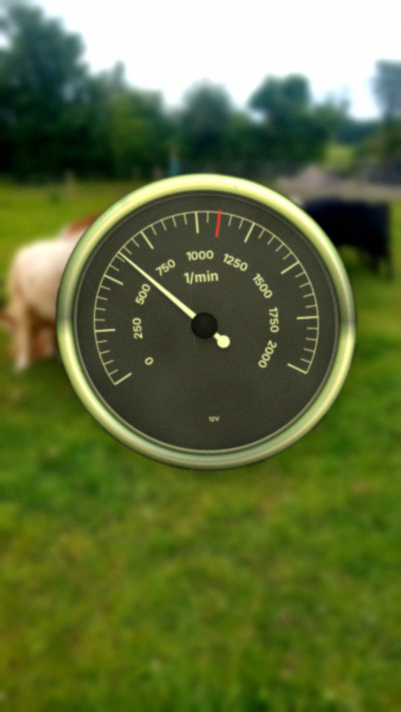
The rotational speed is rpm 625
